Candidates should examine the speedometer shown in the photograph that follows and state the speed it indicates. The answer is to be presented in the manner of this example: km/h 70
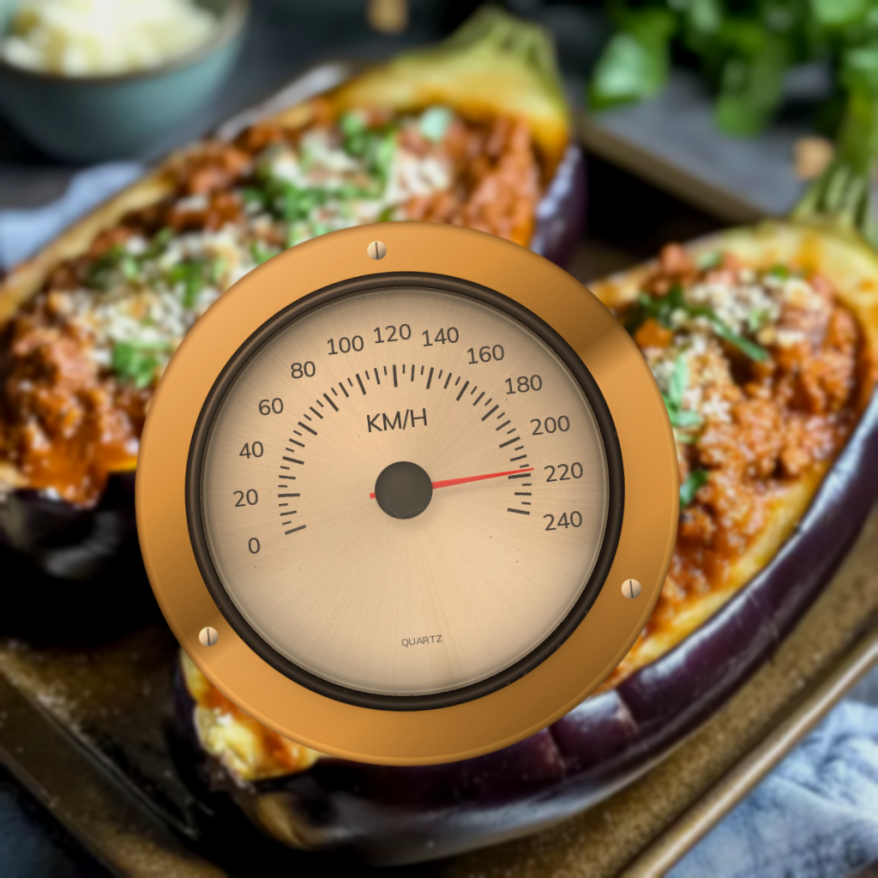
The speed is km/h 217.5
